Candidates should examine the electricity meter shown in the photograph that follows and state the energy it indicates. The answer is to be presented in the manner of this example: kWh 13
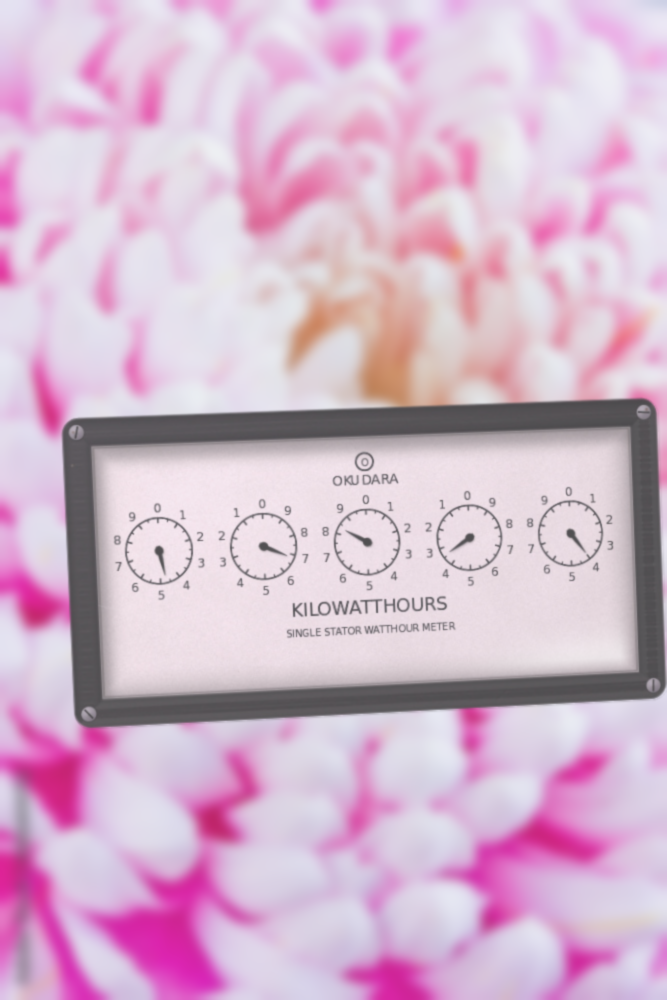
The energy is kWh 46834
